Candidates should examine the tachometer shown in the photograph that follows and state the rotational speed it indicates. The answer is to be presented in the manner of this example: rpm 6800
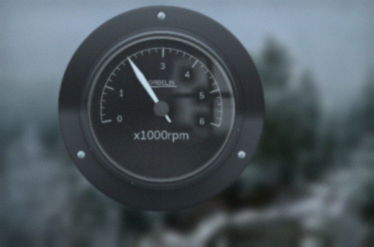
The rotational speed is rpm 2000
